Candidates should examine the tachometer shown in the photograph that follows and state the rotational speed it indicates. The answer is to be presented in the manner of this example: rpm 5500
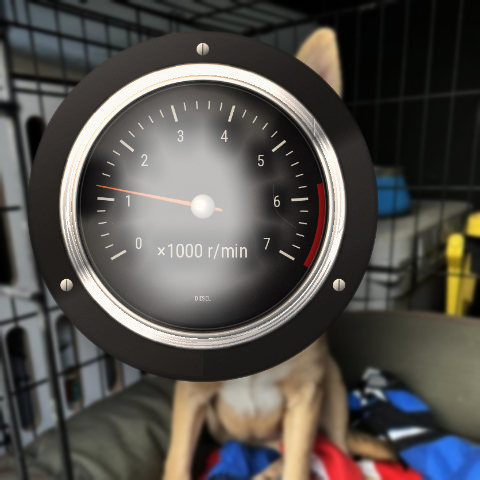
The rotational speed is rpm 1200
